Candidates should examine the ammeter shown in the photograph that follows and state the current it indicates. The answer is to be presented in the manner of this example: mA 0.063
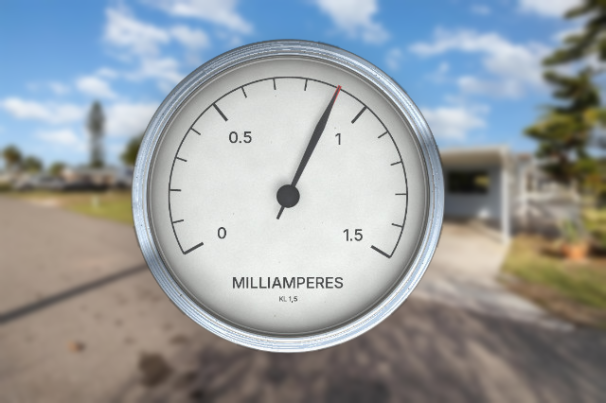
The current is mA 0.9
